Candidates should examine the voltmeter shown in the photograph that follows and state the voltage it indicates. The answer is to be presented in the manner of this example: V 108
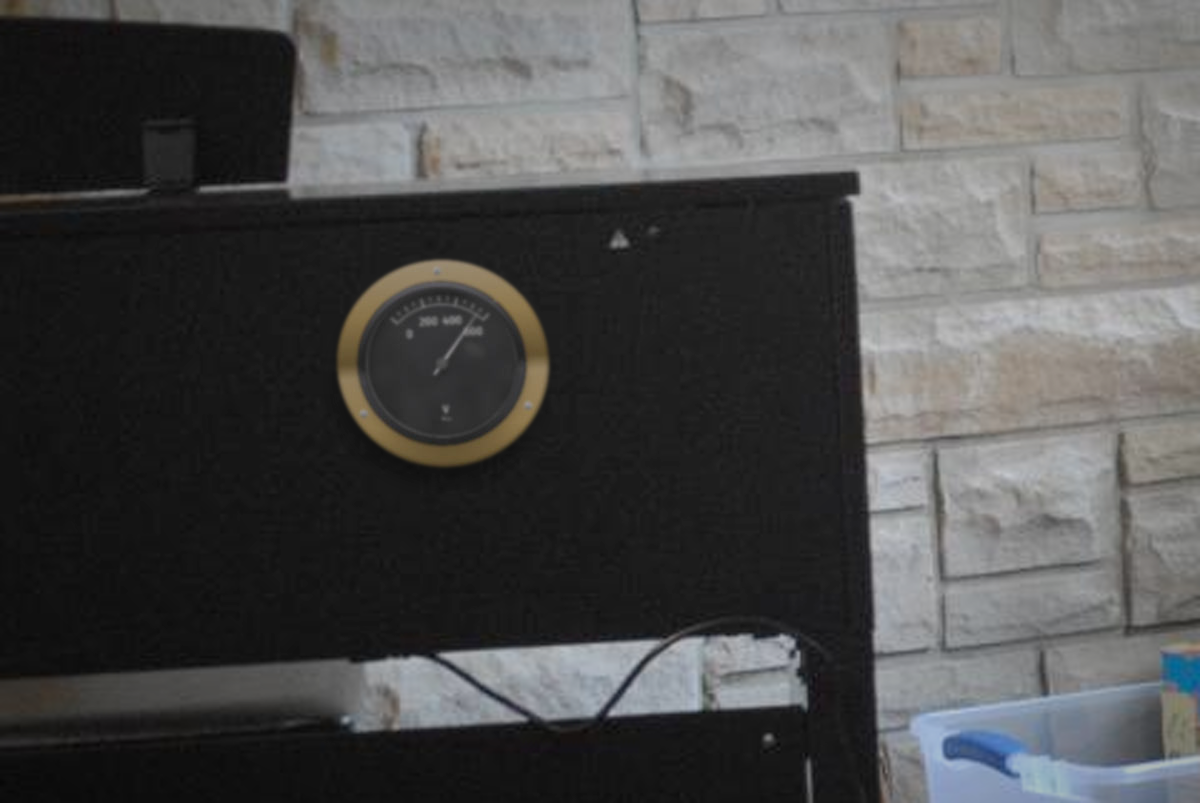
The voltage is V 550
